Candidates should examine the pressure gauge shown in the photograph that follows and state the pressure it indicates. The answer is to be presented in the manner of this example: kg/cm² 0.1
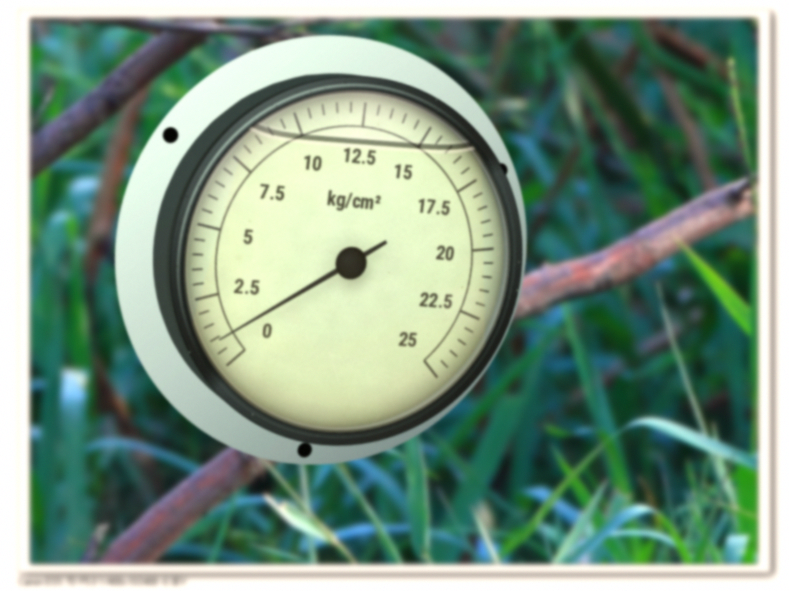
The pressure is kg/cm² 1
